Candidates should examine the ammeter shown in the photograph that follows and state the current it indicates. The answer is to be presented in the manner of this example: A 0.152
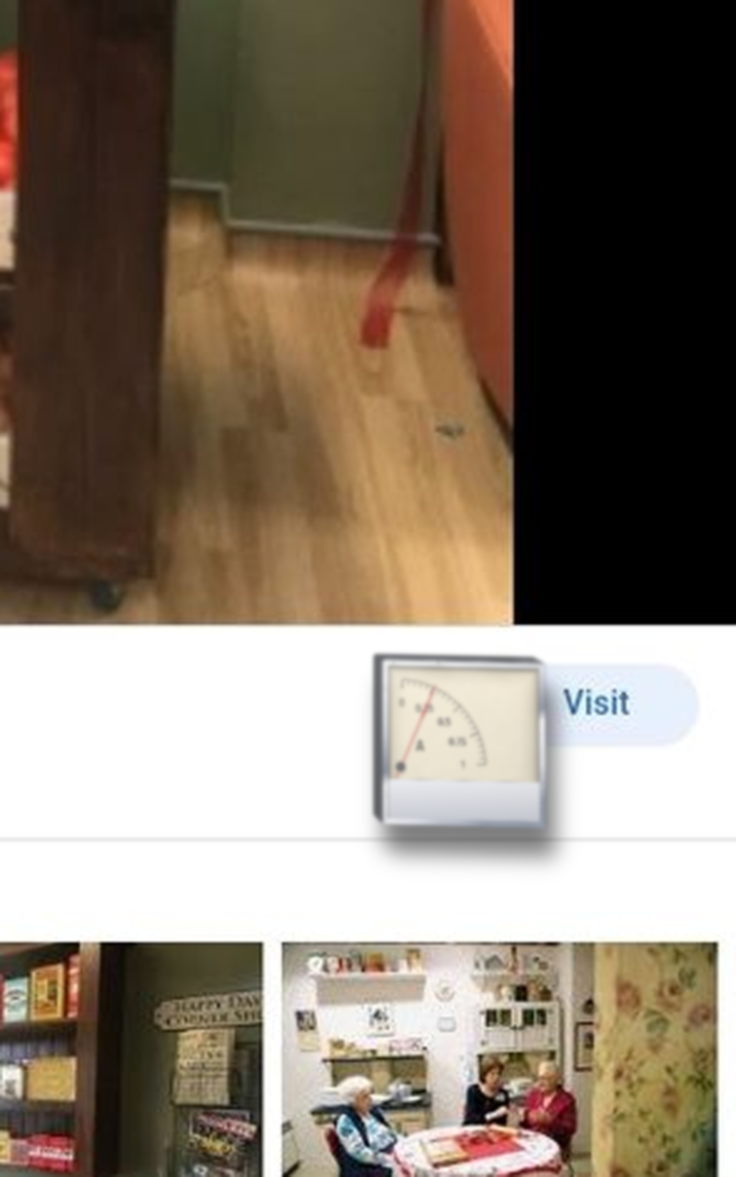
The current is A 0.25
